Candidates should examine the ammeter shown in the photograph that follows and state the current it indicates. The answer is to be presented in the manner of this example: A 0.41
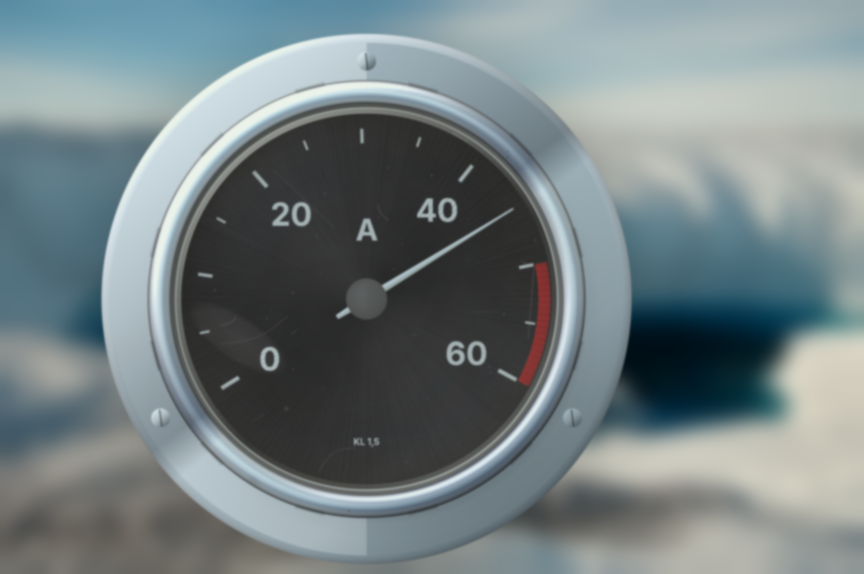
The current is A 45
